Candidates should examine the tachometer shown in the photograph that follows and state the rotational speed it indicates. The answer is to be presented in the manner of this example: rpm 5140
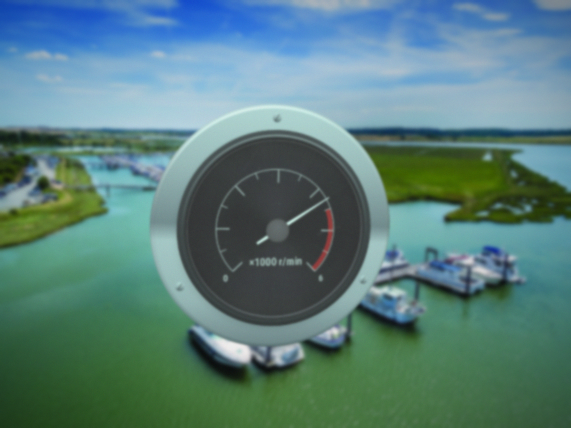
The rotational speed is rpm 4250
